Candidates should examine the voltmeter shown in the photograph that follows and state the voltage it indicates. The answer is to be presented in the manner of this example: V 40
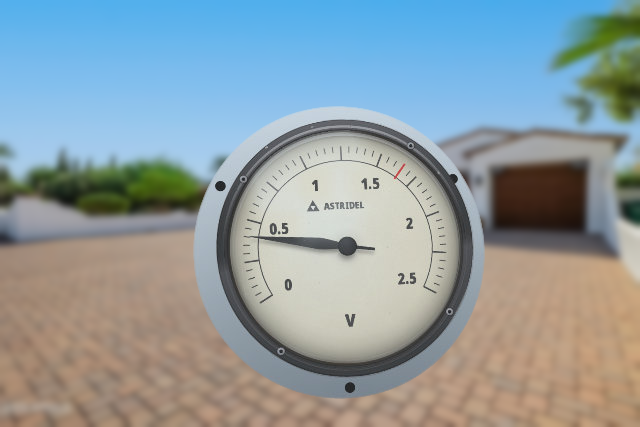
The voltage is V 0.4
